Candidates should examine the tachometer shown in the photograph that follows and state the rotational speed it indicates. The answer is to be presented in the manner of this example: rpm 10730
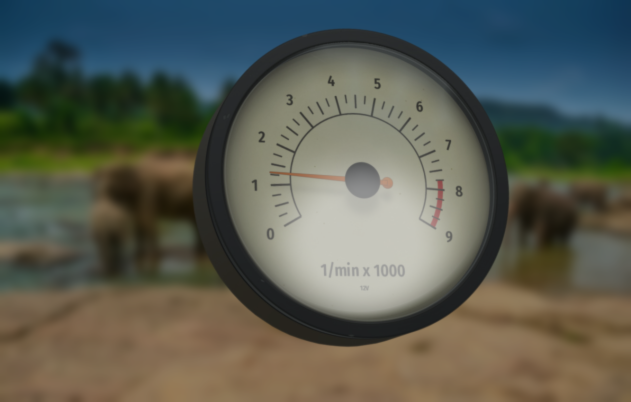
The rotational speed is rpm 1250
